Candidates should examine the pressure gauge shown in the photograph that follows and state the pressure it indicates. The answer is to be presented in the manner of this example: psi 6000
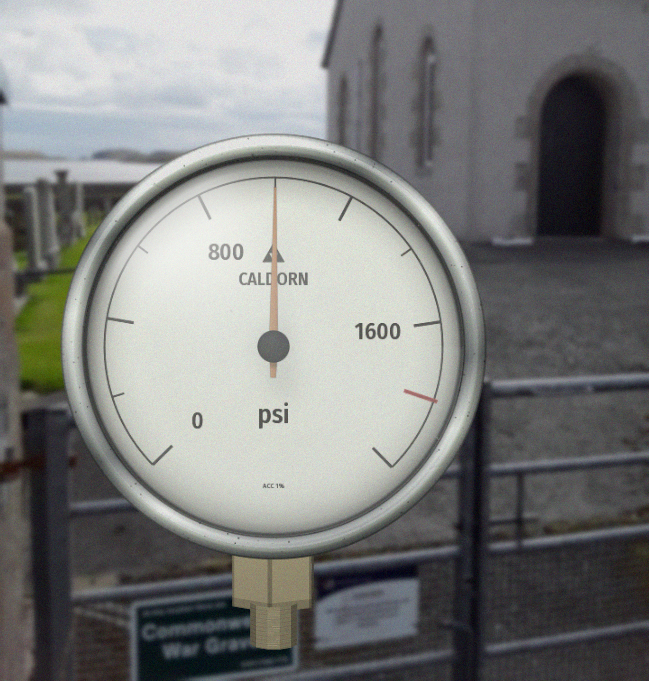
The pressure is psi 1000
